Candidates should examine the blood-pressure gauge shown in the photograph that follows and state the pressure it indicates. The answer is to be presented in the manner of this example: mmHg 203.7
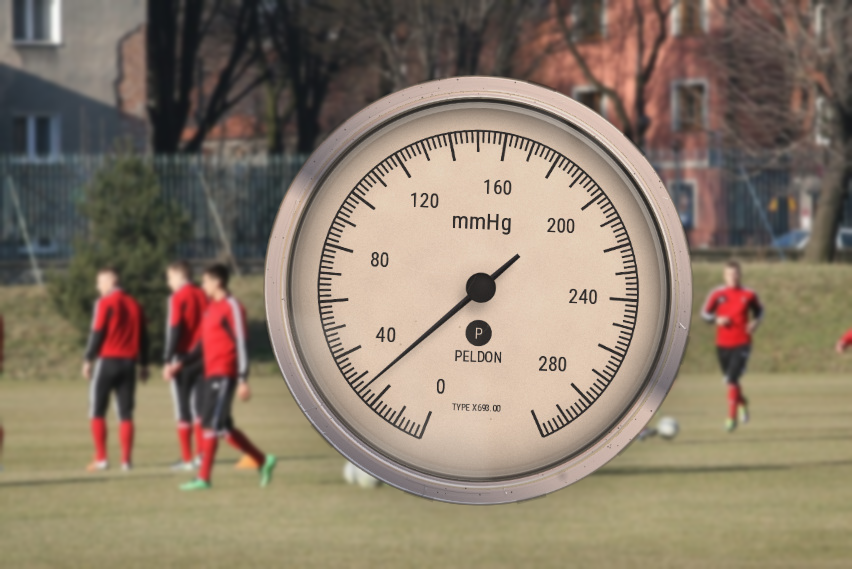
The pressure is mmHg 26
